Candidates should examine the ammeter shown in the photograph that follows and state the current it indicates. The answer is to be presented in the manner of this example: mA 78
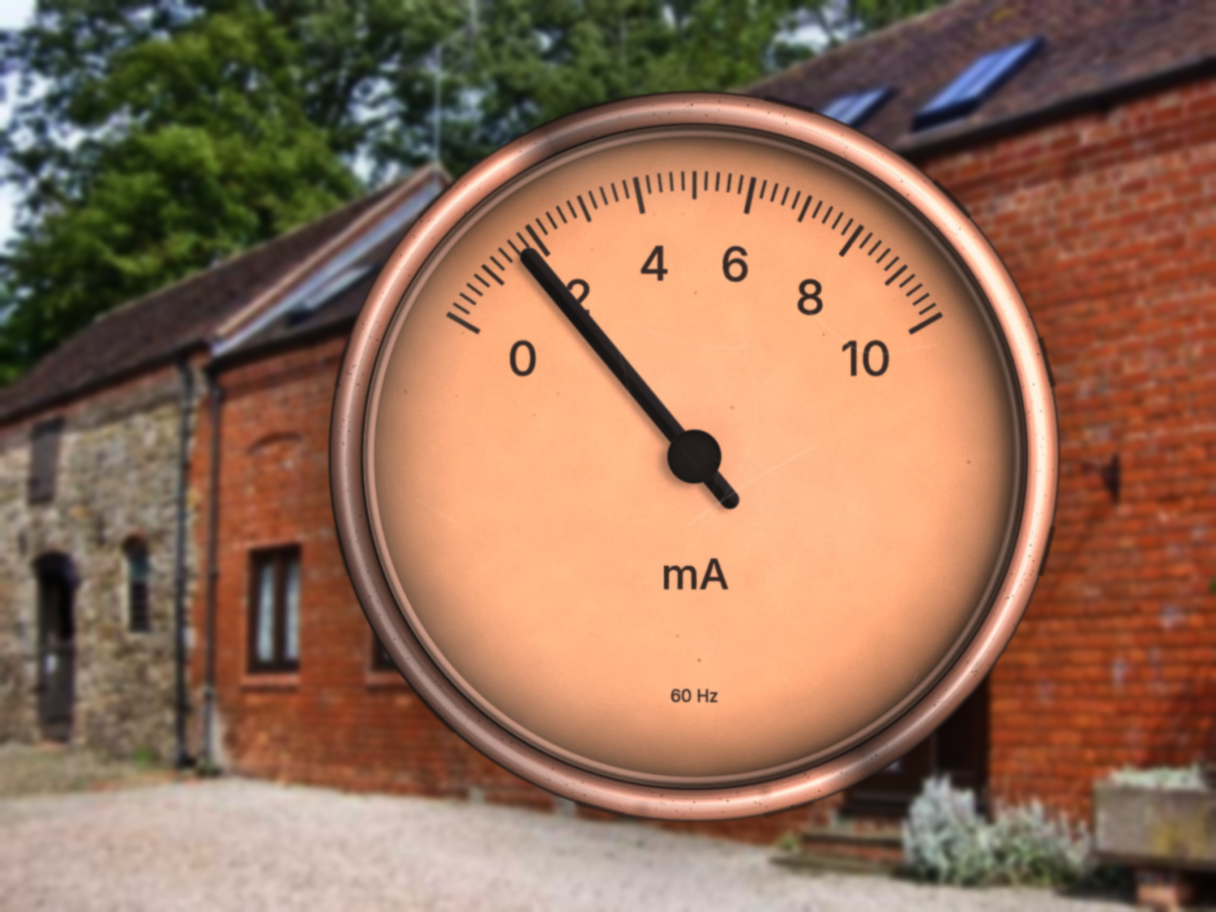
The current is mA 1.7
